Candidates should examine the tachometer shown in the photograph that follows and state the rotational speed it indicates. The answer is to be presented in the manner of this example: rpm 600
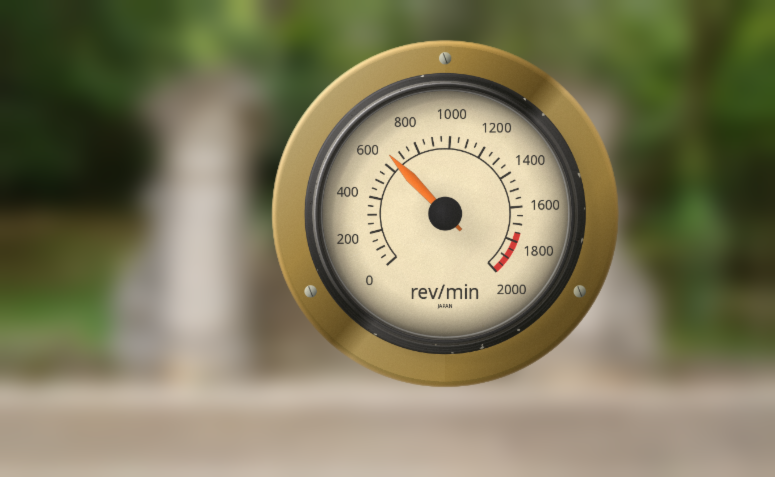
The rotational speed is rpm 650
